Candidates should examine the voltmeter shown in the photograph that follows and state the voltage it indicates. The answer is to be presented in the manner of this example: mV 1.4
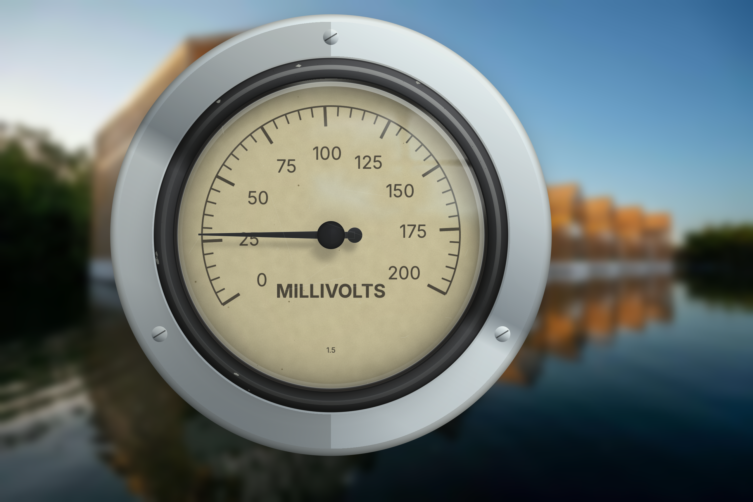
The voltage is mV 27.5
